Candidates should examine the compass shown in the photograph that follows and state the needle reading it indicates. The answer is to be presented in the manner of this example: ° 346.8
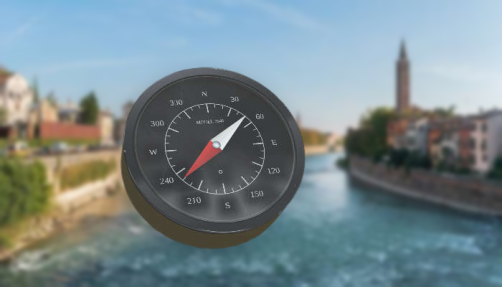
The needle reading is ° 230
